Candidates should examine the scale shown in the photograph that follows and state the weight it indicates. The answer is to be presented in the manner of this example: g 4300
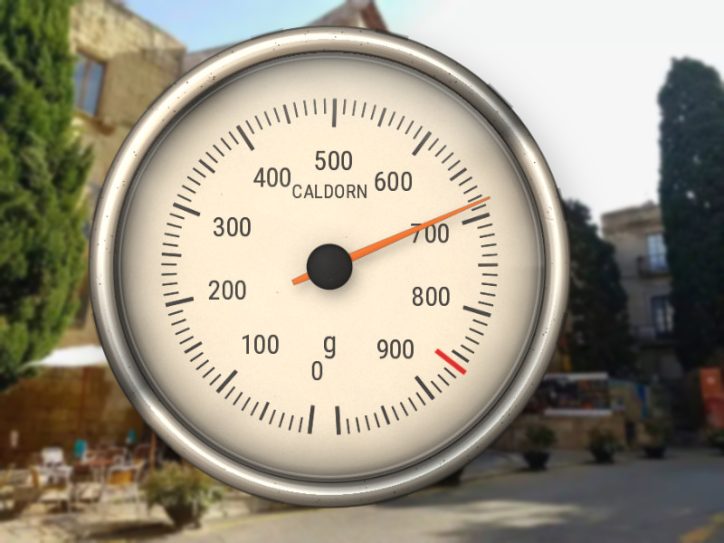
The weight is g 685
